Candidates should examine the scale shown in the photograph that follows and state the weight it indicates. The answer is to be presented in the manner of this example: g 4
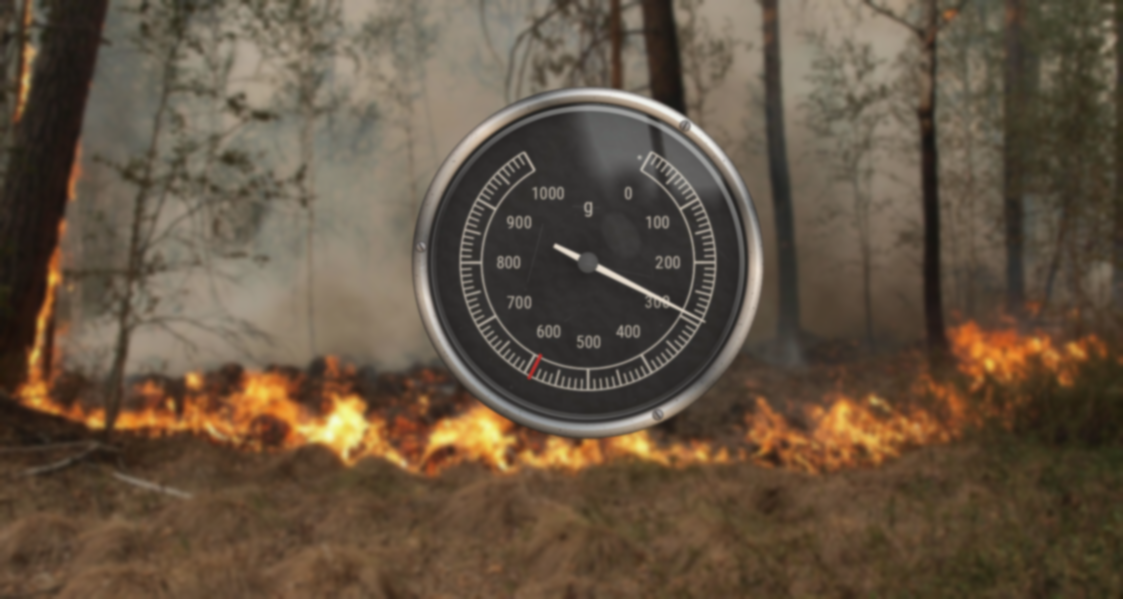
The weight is g 290
